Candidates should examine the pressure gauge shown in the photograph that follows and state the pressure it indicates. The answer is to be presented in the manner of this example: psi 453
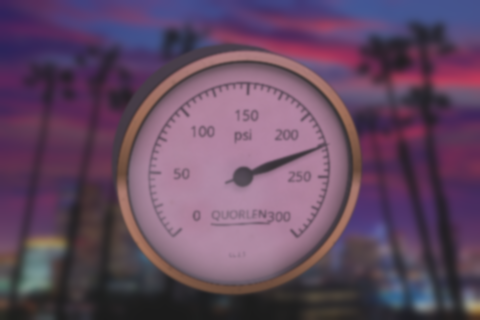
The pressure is psi 225
